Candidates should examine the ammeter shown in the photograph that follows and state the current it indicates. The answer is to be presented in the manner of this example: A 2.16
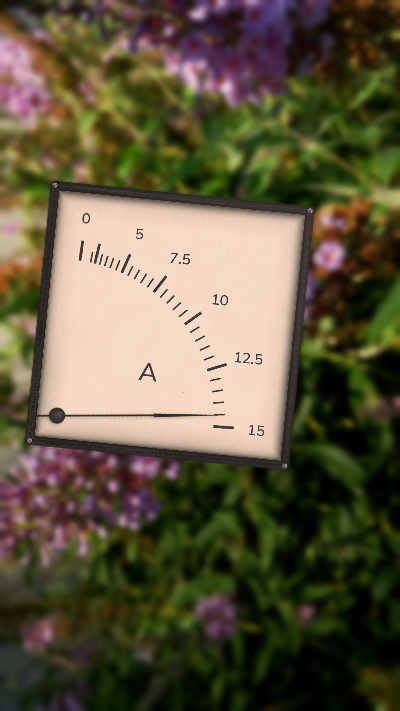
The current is A 14.5
